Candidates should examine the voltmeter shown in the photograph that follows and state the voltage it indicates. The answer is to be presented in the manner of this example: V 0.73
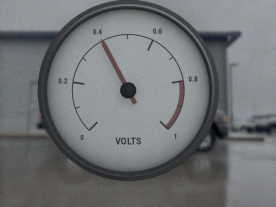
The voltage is V 0.4
